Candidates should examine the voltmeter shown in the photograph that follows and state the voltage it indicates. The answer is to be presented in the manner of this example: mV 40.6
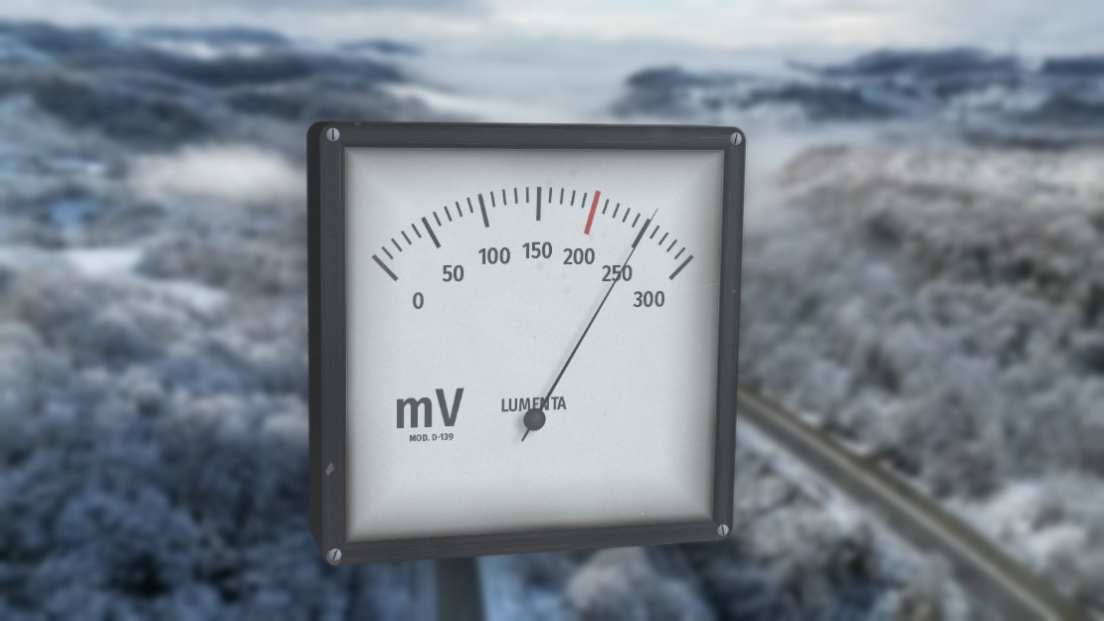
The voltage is mV 250
